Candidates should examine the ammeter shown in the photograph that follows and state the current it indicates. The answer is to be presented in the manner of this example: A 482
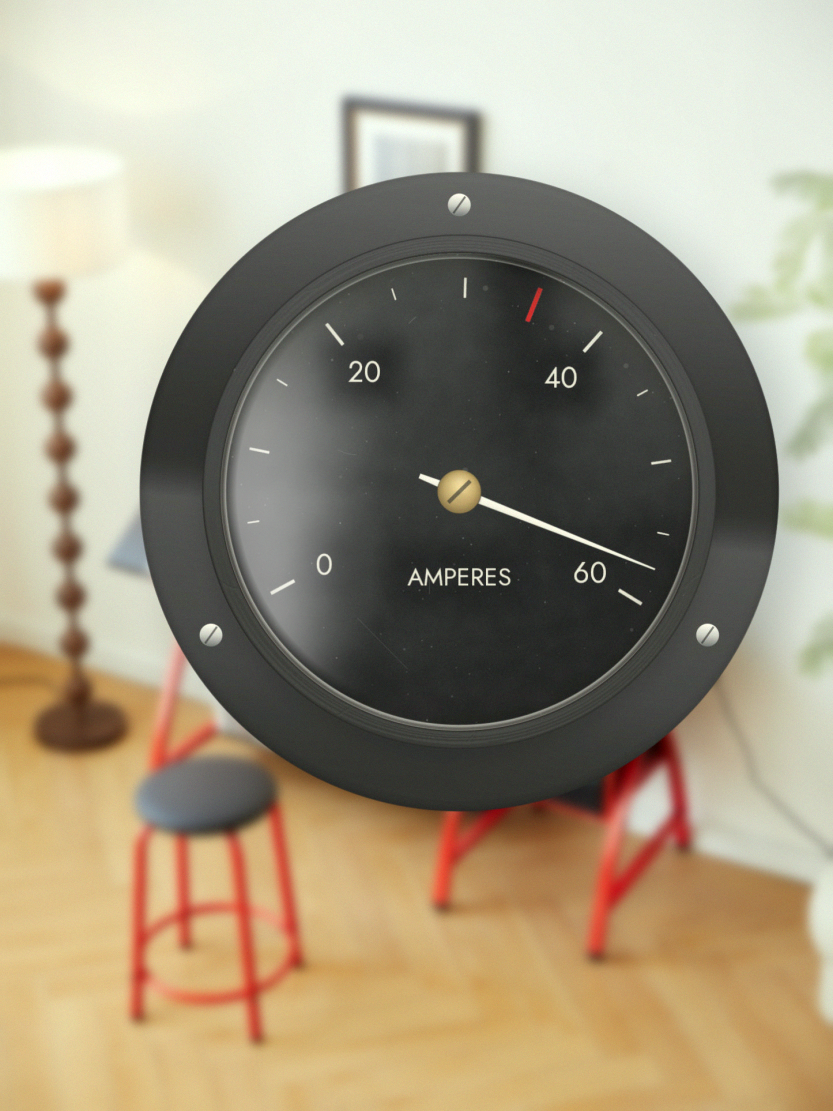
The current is A 57.5
